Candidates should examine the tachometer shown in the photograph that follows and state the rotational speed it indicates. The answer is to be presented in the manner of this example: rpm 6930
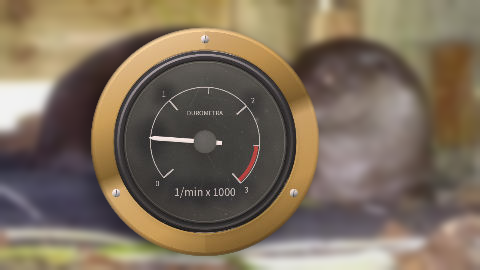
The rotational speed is rpm 500
